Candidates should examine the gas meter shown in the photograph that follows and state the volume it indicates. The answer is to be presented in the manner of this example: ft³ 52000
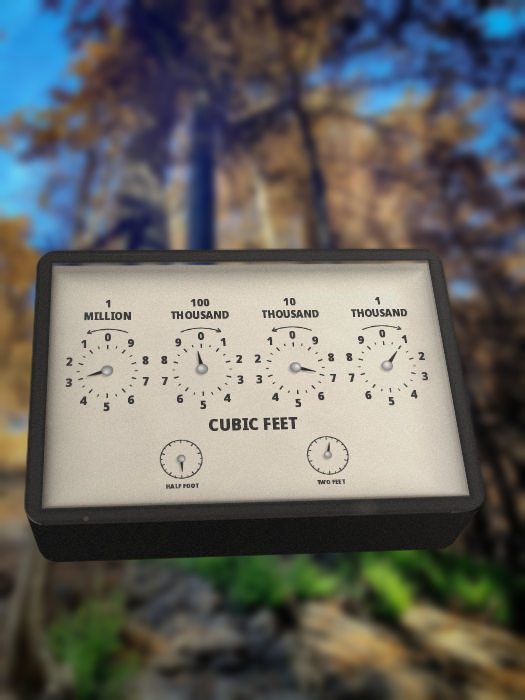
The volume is ft³ 297100
